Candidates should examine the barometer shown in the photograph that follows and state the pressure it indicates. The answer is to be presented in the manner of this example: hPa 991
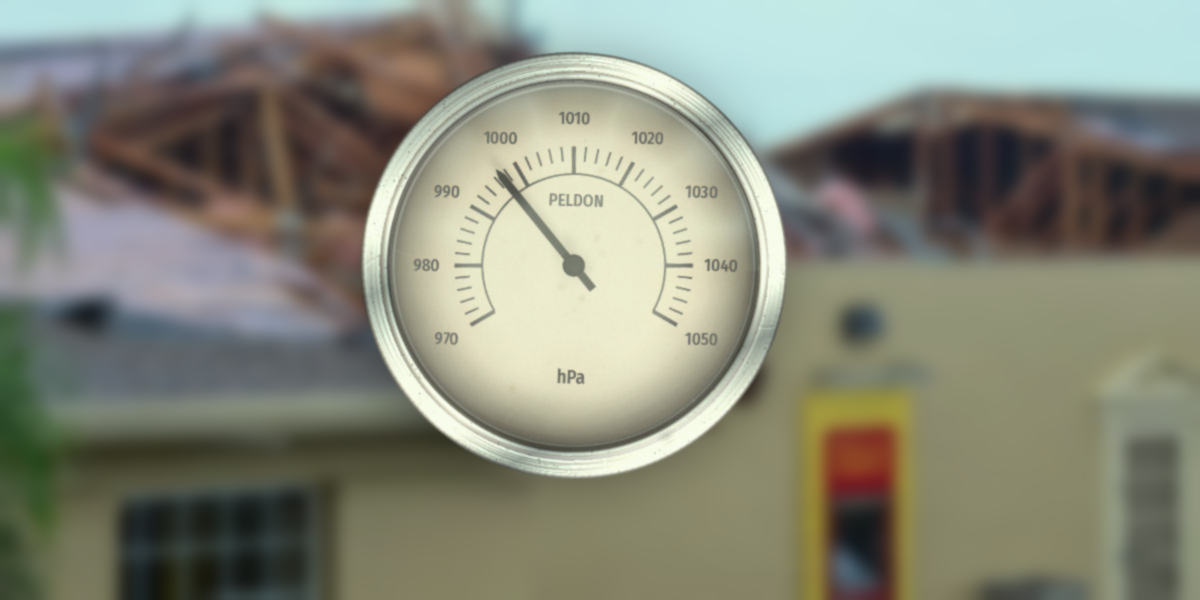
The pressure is hPa 997
